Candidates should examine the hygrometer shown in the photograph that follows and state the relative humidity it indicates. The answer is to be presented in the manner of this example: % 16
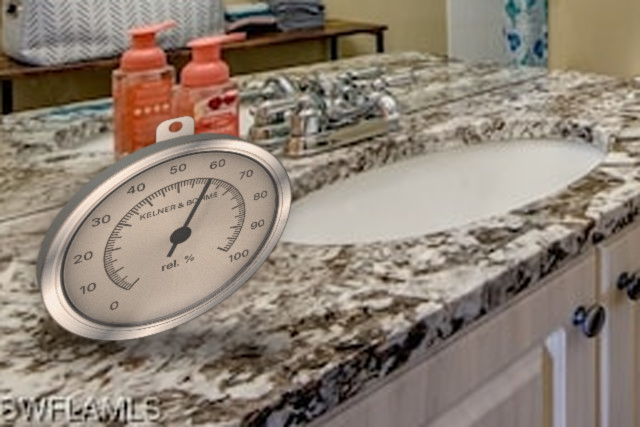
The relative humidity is % 60
